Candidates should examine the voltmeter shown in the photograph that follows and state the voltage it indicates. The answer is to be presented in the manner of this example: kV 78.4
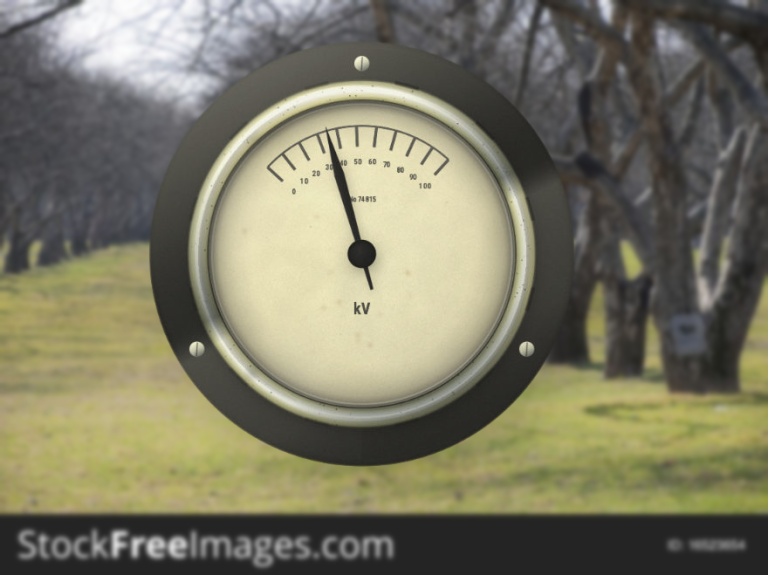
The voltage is kV 35
